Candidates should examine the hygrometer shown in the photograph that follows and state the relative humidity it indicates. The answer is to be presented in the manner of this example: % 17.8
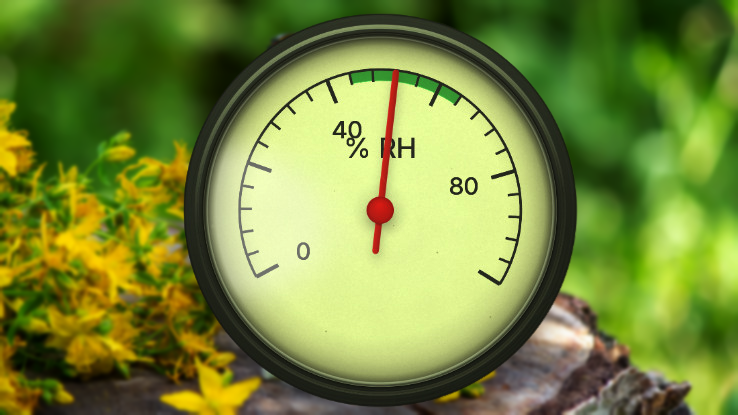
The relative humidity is % 52
